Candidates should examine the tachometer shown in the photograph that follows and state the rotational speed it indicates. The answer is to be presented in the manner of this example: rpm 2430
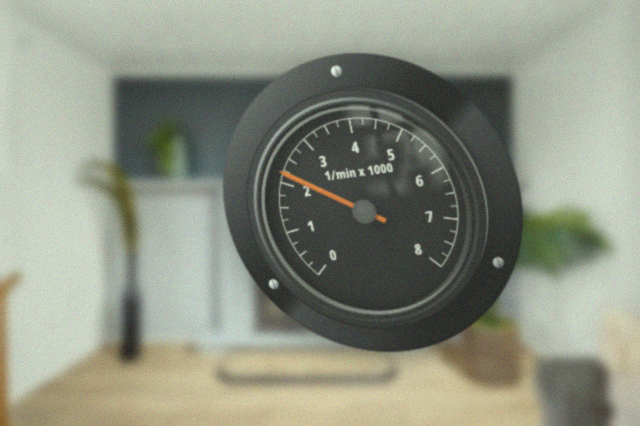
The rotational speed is rpm 2250
